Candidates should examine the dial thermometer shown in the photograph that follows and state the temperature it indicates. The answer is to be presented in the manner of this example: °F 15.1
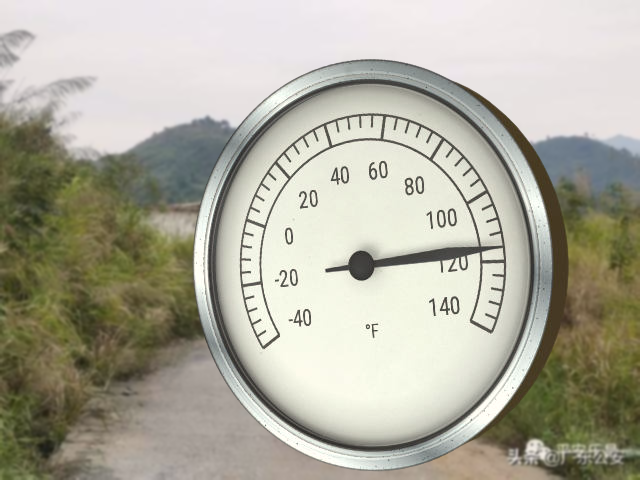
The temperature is °F 116
